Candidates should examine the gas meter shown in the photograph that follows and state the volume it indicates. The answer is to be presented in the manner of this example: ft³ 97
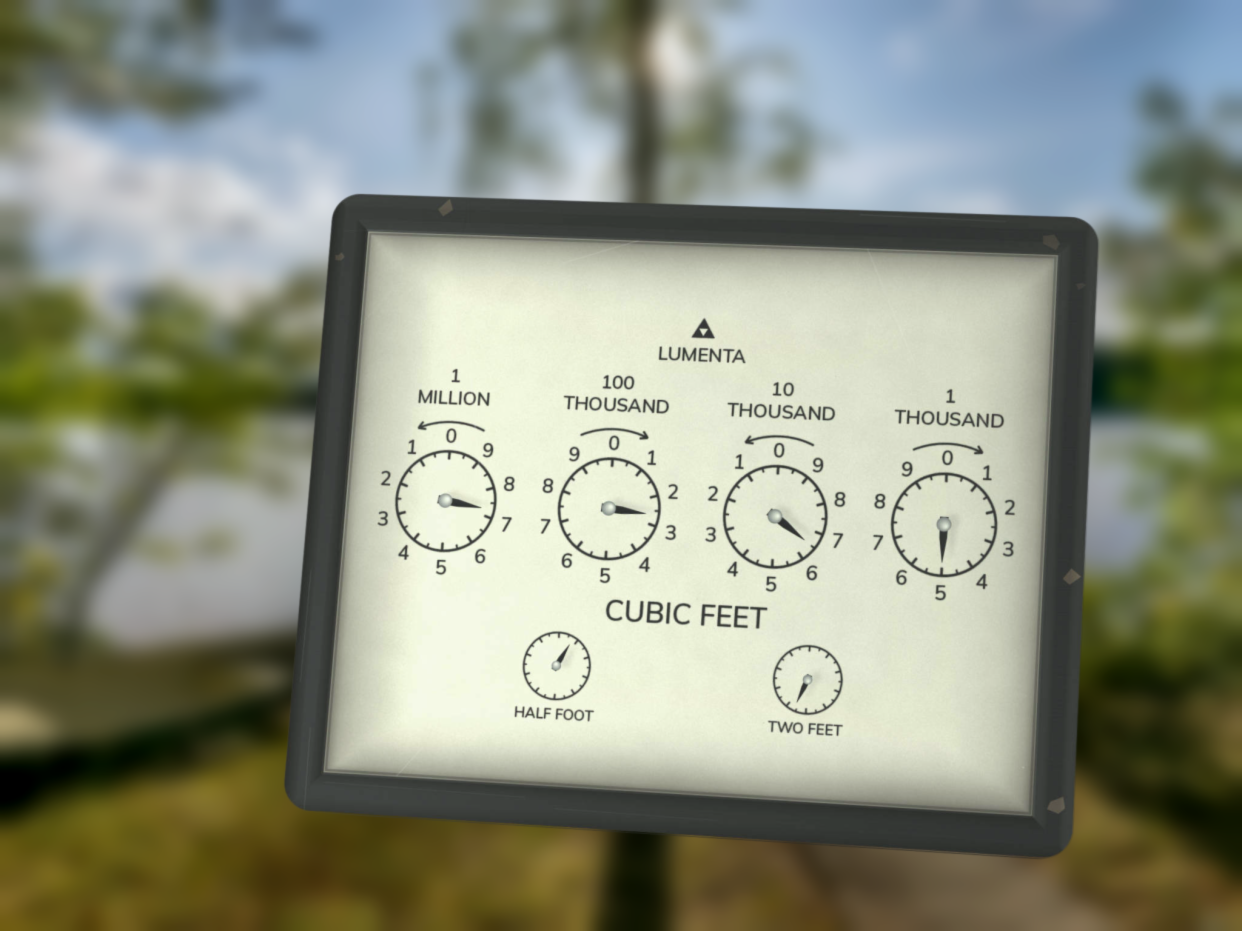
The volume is ft³ 726500
